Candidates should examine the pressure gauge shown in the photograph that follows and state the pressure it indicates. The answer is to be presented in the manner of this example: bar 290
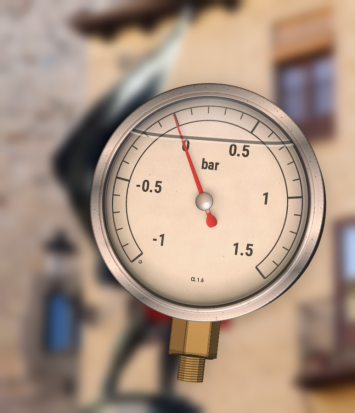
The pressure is bar 0
